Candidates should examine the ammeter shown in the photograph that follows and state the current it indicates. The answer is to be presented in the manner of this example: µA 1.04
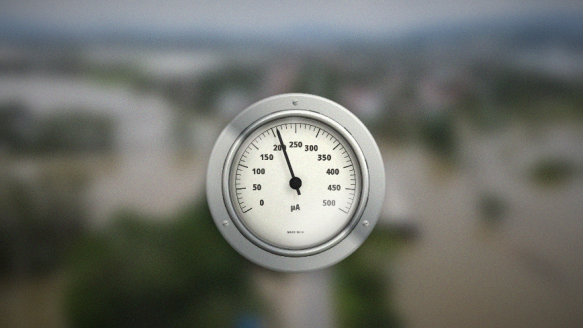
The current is µA 210
